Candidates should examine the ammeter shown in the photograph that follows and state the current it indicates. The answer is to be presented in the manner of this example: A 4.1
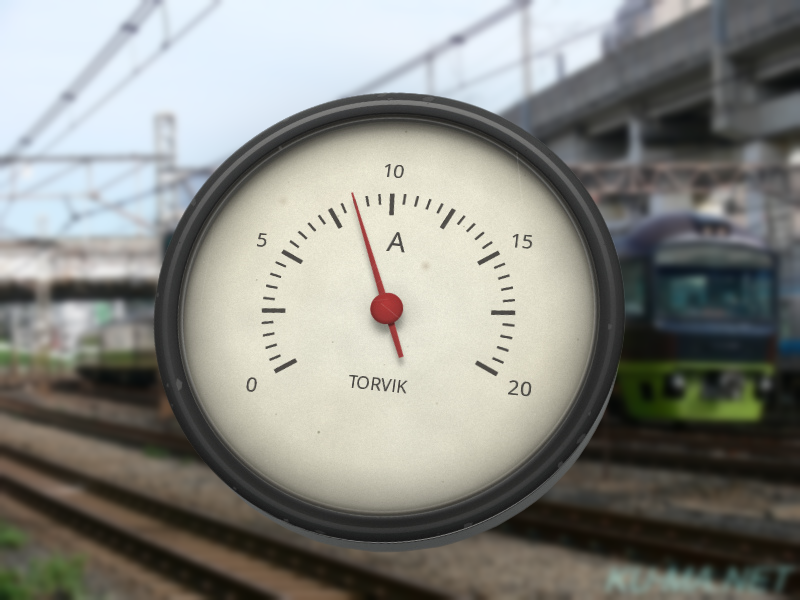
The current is A 8.5
